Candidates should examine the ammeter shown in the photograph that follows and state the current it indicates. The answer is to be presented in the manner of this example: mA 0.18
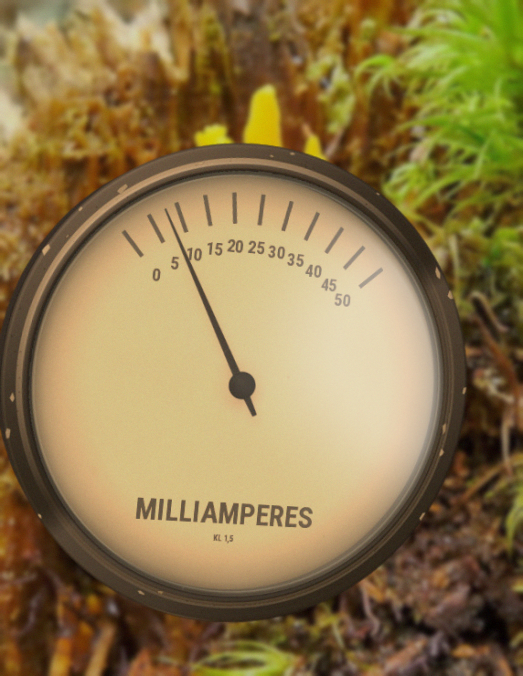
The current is mA 7.5
